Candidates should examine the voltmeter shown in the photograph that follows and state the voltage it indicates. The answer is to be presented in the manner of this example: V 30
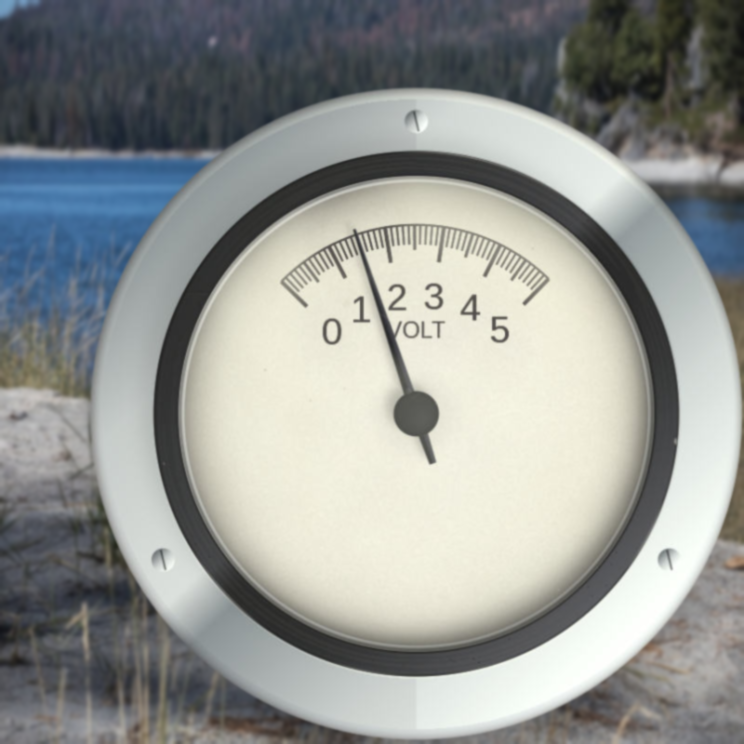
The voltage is V 1.5
